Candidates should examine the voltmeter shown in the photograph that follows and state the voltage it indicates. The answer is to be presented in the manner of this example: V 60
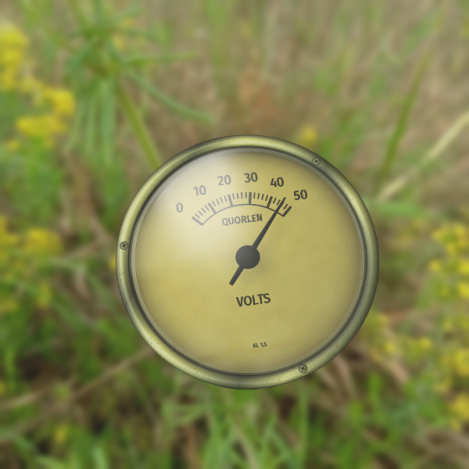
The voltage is V 46
